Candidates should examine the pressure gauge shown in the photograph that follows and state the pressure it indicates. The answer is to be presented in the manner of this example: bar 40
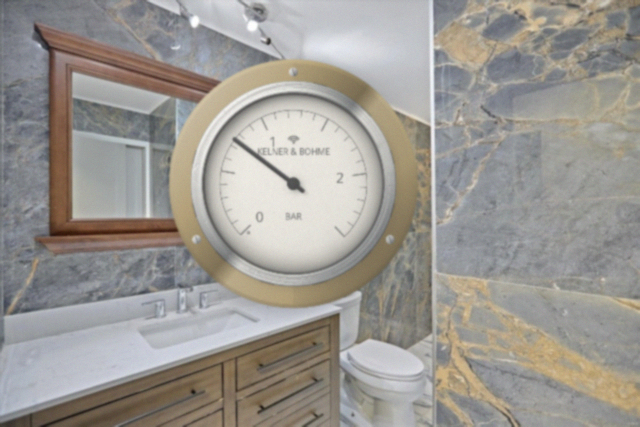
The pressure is bar 0.75
